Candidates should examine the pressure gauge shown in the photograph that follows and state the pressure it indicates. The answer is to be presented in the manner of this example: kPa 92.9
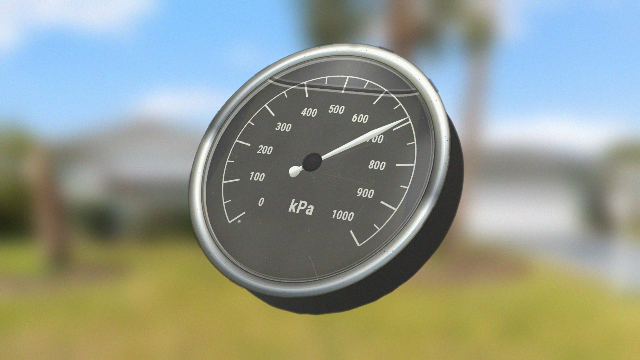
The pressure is kPa 700
